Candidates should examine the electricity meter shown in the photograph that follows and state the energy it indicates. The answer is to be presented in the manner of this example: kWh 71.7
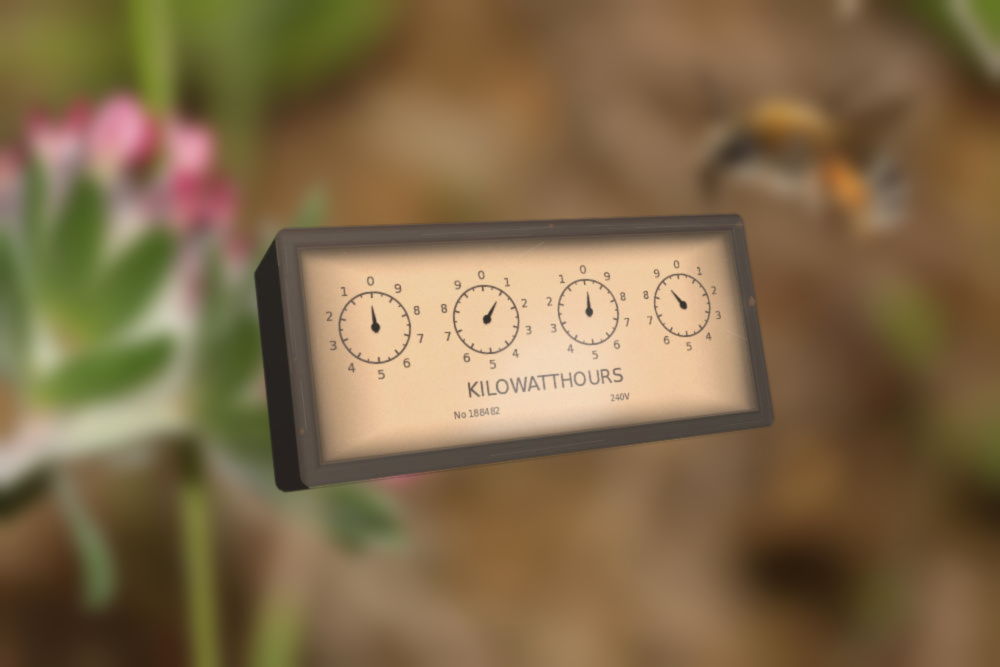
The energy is kWh 99
